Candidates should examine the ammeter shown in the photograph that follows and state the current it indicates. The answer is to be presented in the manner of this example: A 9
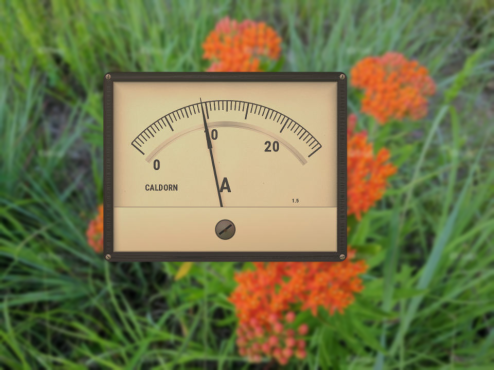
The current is A 9.5
